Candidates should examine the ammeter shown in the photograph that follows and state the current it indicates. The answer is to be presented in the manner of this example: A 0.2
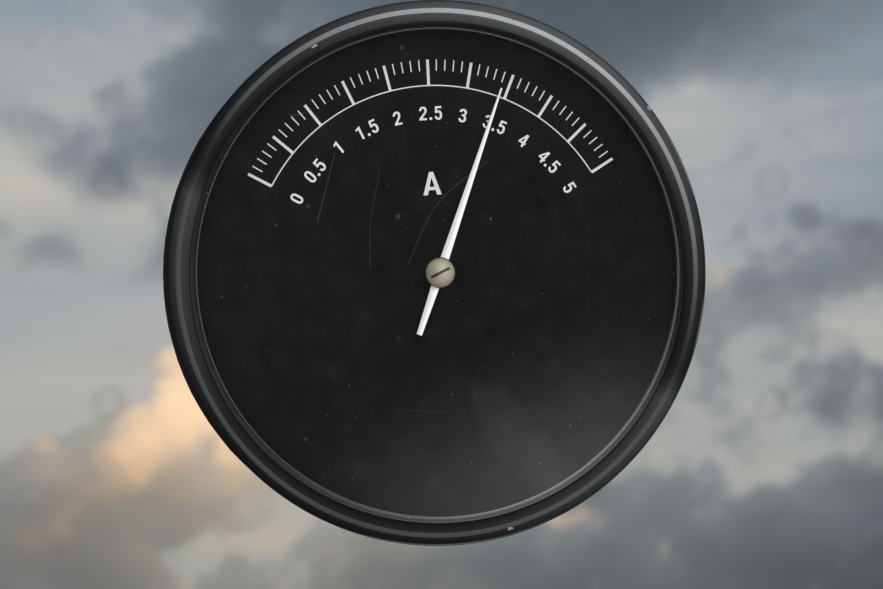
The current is A 3.4
